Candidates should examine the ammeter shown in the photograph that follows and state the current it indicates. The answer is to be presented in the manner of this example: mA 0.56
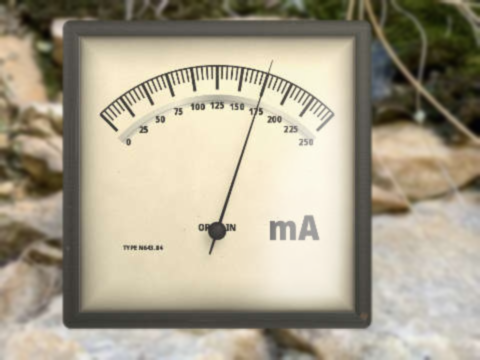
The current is mA 175
